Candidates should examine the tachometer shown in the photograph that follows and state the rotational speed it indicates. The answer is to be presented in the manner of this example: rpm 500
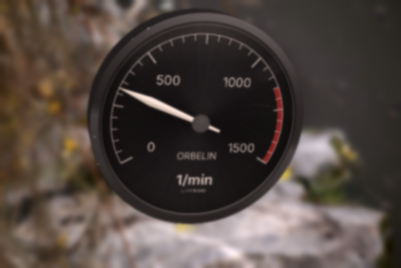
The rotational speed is rpm 325
